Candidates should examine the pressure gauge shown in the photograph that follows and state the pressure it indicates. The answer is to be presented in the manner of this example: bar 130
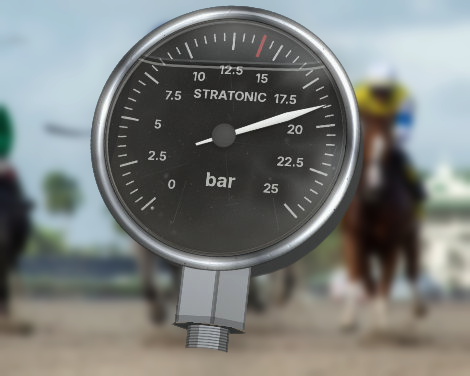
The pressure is bar 19
